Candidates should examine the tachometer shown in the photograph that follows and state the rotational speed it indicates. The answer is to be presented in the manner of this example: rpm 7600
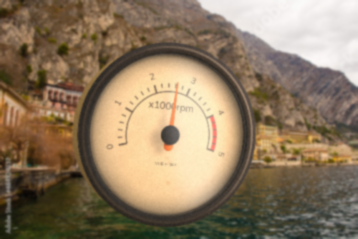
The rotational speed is rpm 2600
